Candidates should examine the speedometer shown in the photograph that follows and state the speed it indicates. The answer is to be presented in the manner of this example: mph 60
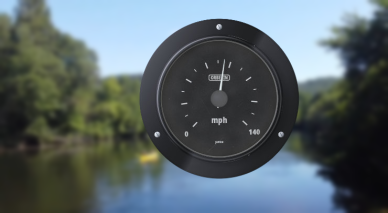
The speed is mph 75
